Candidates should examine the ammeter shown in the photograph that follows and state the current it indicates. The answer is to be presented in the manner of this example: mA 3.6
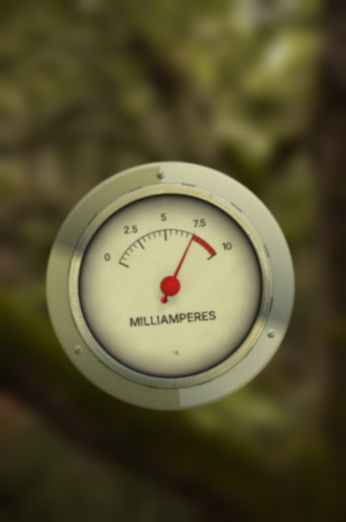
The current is mA 7.5
